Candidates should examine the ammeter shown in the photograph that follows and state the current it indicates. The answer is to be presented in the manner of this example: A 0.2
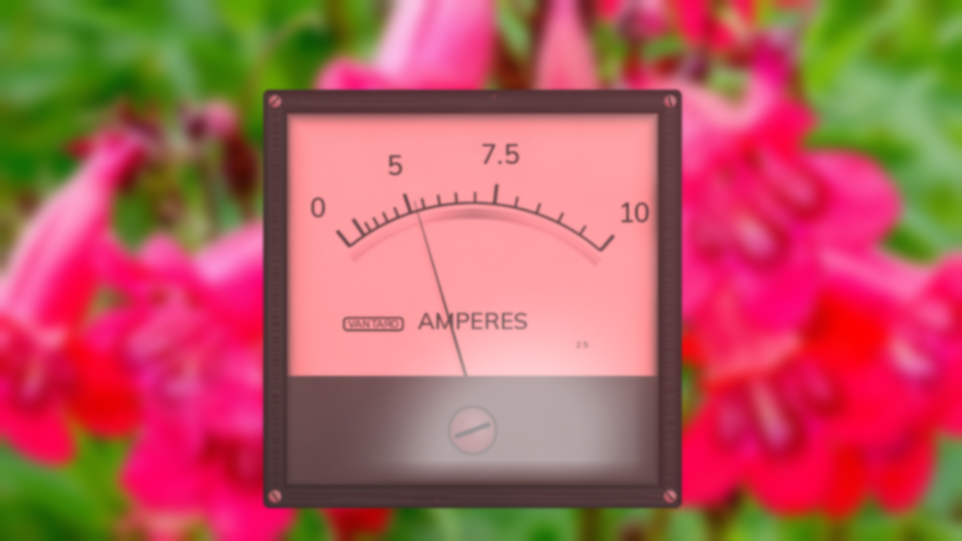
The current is A 5.25
